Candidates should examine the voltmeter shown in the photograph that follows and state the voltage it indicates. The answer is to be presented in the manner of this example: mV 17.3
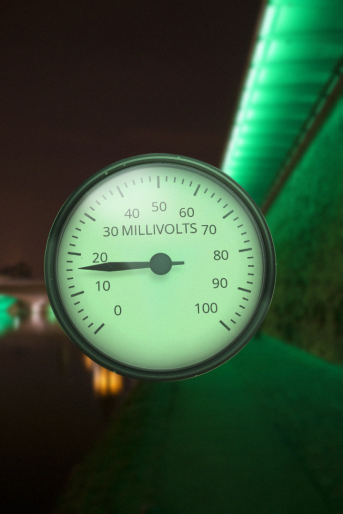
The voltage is mV 16
